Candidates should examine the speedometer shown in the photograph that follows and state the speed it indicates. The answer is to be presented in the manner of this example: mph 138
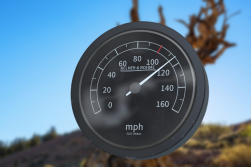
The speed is mph 115
